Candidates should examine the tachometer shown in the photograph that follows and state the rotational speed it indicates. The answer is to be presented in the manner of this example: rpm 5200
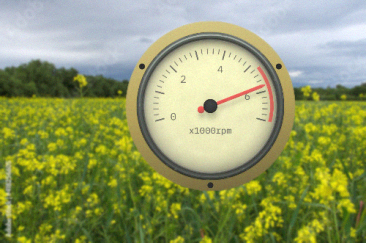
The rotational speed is rpm 5800
